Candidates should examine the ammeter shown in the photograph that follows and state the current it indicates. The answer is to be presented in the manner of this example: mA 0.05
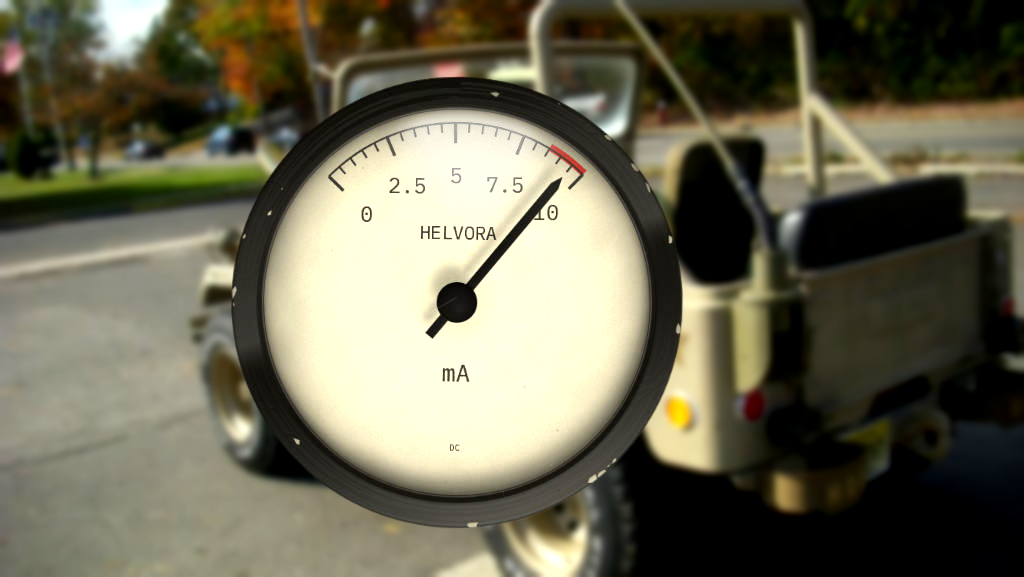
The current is mA 9.5
